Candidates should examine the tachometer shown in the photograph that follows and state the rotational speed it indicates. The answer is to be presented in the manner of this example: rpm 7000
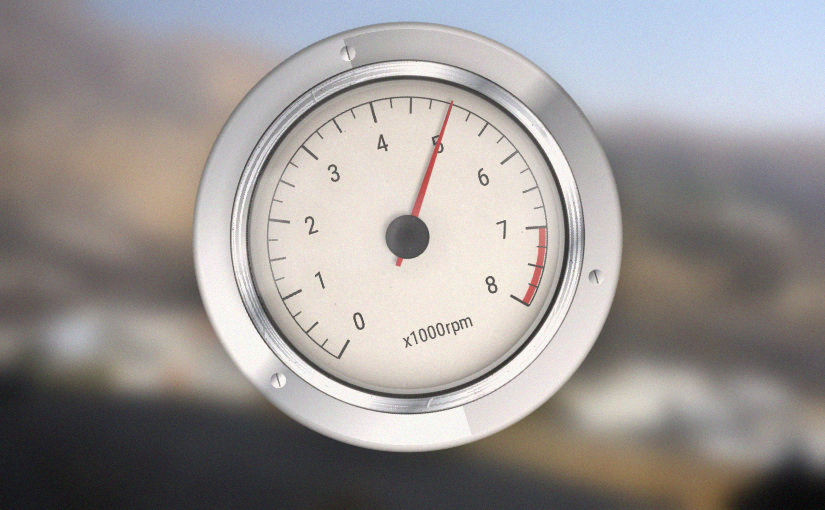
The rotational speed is rpm 5000
